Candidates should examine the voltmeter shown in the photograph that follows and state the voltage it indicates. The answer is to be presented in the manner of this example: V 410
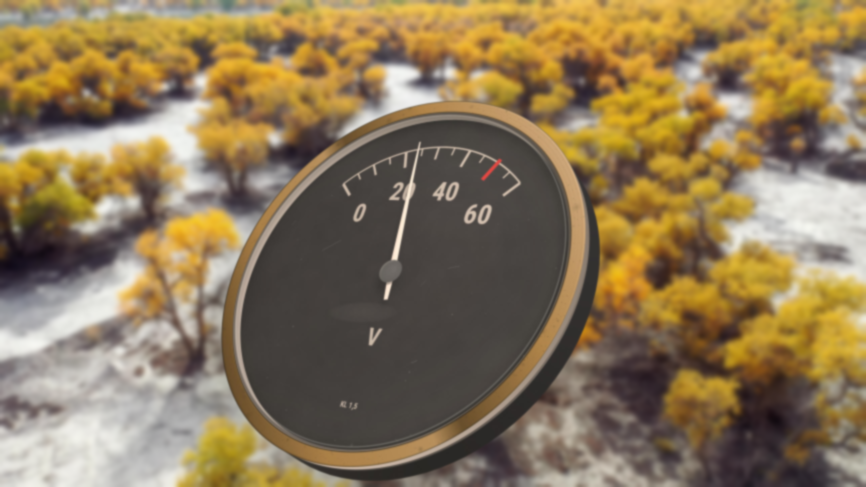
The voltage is V 25
